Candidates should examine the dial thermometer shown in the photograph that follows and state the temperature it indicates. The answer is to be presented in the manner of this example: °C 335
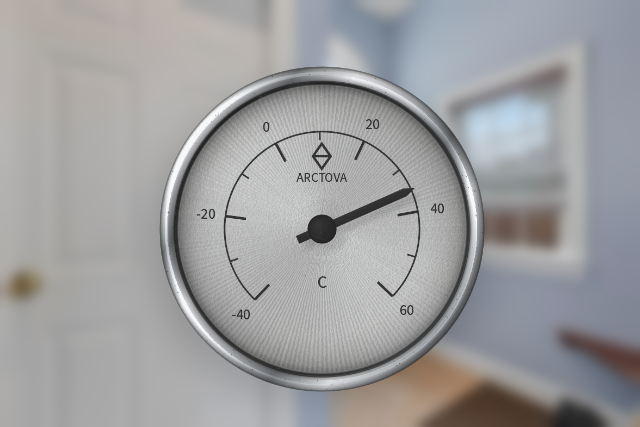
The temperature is °C 35
